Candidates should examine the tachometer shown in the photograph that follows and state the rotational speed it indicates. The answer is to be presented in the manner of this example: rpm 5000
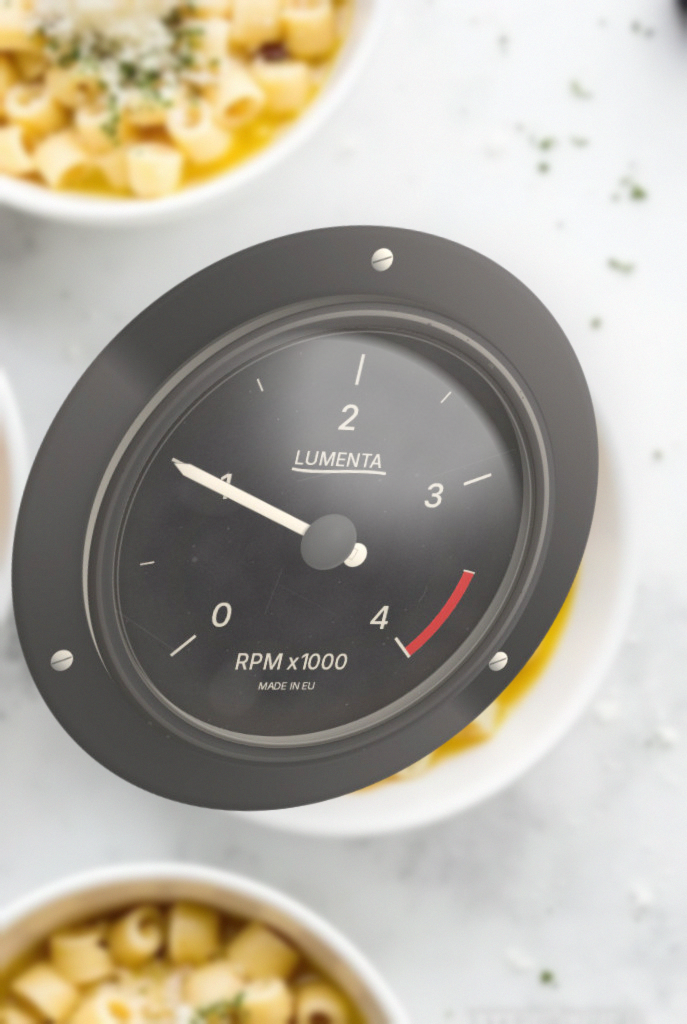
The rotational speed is rpm 1000
